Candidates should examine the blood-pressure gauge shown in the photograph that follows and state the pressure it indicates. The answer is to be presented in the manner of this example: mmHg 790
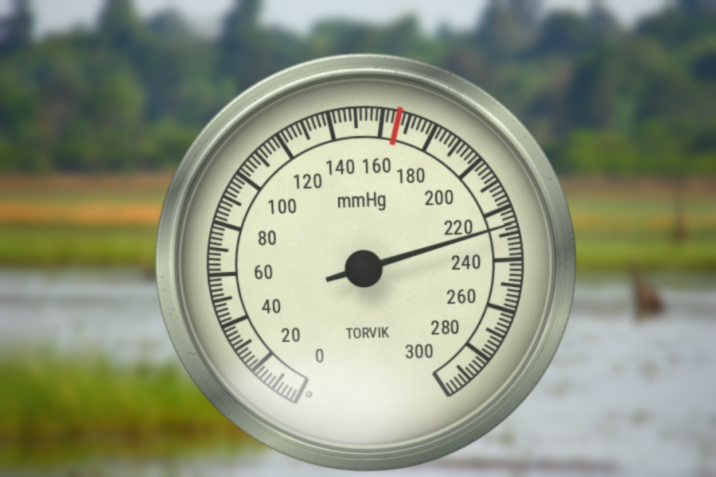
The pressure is mmHg 226
